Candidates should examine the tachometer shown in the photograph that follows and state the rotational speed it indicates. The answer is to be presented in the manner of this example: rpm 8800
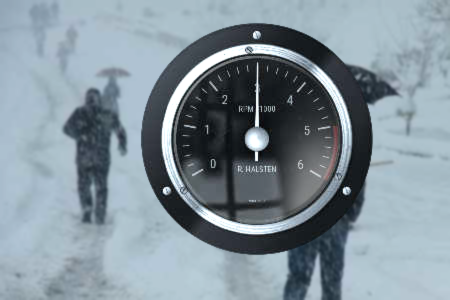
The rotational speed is rpm 3000
